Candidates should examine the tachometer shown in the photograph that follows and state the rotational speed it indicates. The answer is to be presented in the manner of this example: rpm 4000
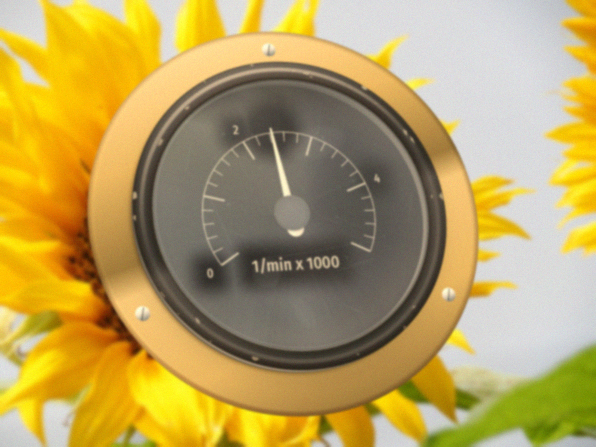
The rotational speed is rpm 2400
